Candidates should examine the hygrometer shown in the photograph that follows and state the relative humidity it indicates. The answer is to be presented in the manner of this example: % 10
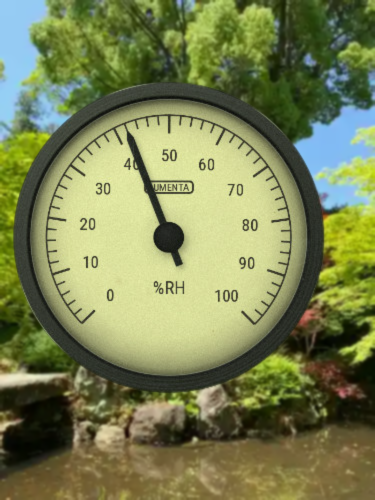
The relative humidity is % 42
